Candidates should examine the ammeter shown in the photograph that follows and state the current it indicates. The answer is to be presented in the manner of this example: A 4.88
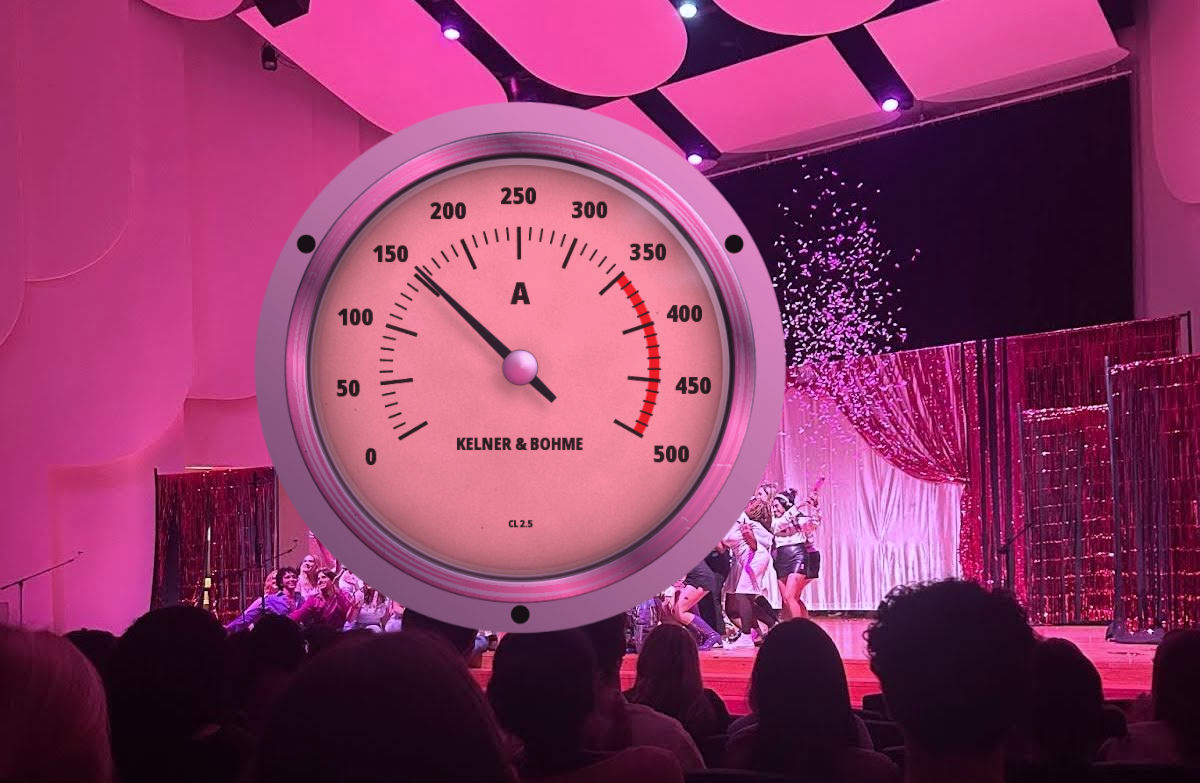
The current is A 155
